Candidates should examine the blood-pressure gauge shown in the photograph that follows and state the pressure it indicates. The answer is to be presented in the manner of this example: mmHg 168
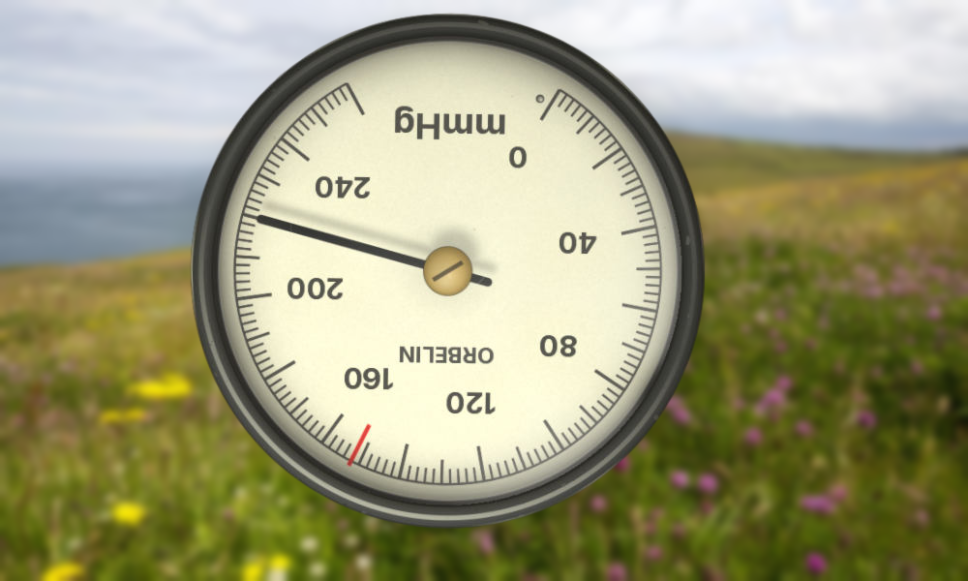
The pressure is mmHg 220
